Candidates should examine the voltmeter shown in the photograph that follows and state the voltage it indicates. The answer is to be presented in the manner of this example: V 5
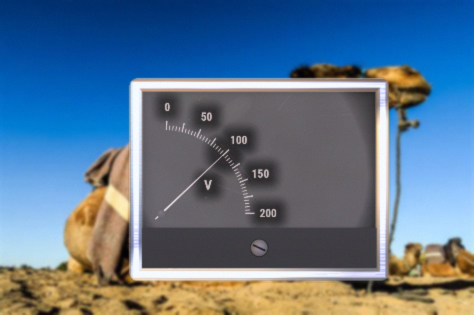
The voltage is V 100
